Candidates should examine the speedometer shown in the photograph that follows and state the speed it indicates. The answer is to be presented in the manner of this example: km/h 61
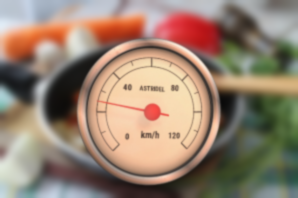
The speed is km/h 25
